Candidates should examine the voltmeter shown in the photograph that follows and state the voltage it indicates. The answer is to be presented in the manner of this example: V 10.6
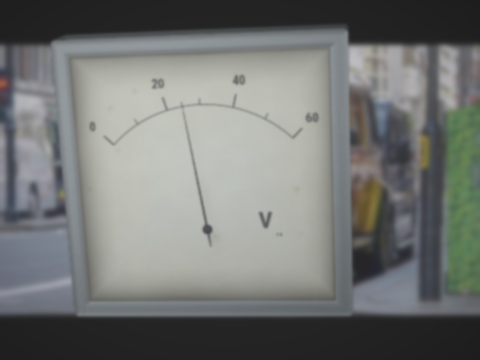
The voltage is V 25
